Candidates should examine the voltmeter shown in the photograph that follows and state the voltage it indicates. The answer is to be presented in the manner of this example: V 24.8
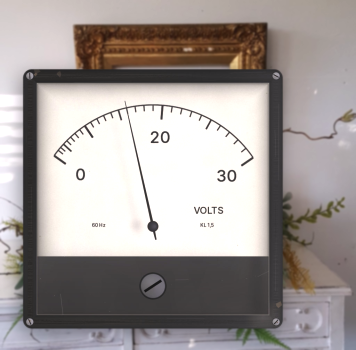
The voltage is V 16
